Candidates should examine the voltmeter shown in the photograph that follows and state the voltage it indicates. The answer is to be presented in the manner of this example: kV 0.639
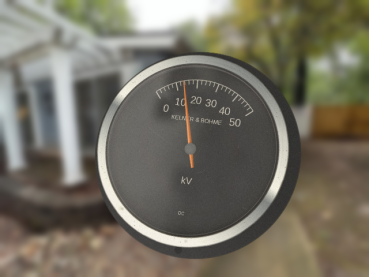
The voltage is kV 14
